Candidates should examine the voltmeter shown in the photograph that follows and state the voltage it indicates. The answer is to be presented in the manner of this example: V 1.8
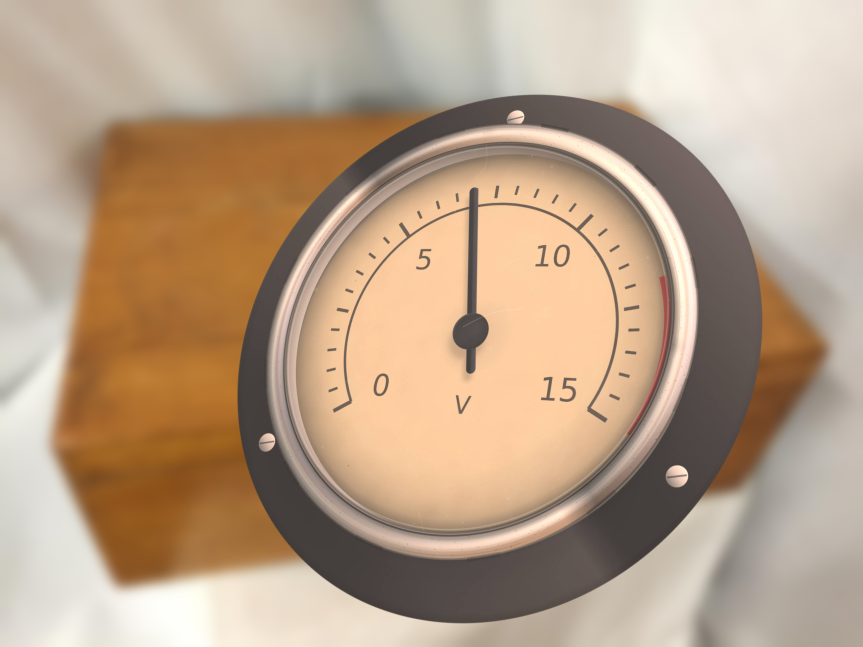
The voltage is V 7
